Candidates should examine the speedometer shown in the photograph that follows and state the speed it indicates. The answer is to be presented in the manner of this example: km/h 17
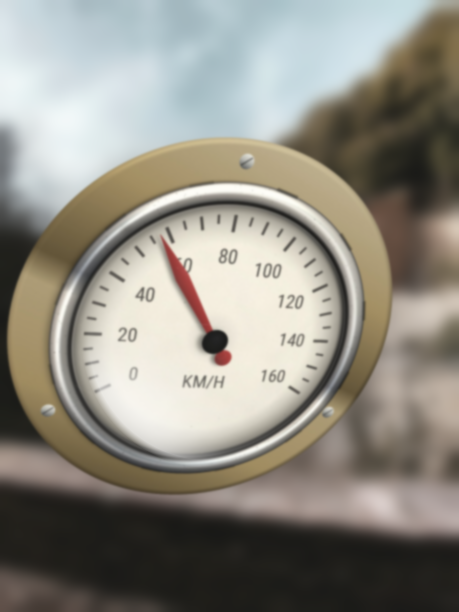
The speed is km/h 57.5
